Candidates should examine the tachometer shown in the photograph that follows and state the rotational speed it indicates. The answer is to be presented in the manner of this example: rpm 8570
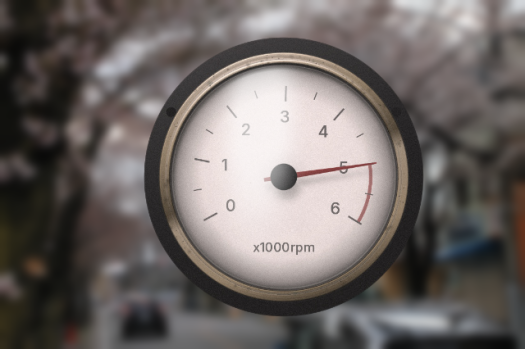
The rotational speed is rpm 5000
